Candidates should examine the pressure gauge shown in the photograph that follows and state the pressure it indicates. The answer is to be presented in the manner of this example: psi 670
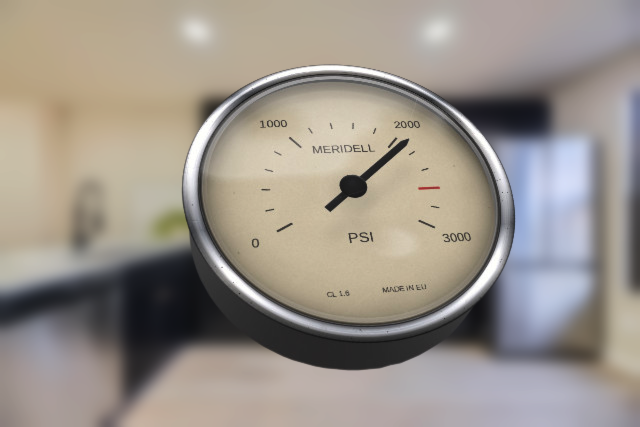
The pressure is psi 2100
